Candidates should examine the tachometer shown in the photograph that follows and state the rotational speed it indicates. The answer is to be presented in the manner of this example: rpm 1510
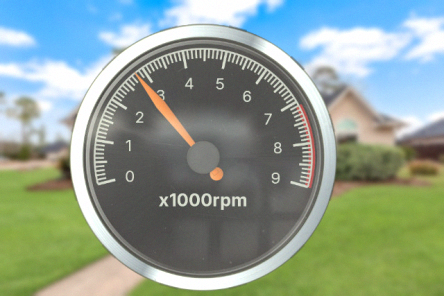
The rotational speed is rpm 2800
